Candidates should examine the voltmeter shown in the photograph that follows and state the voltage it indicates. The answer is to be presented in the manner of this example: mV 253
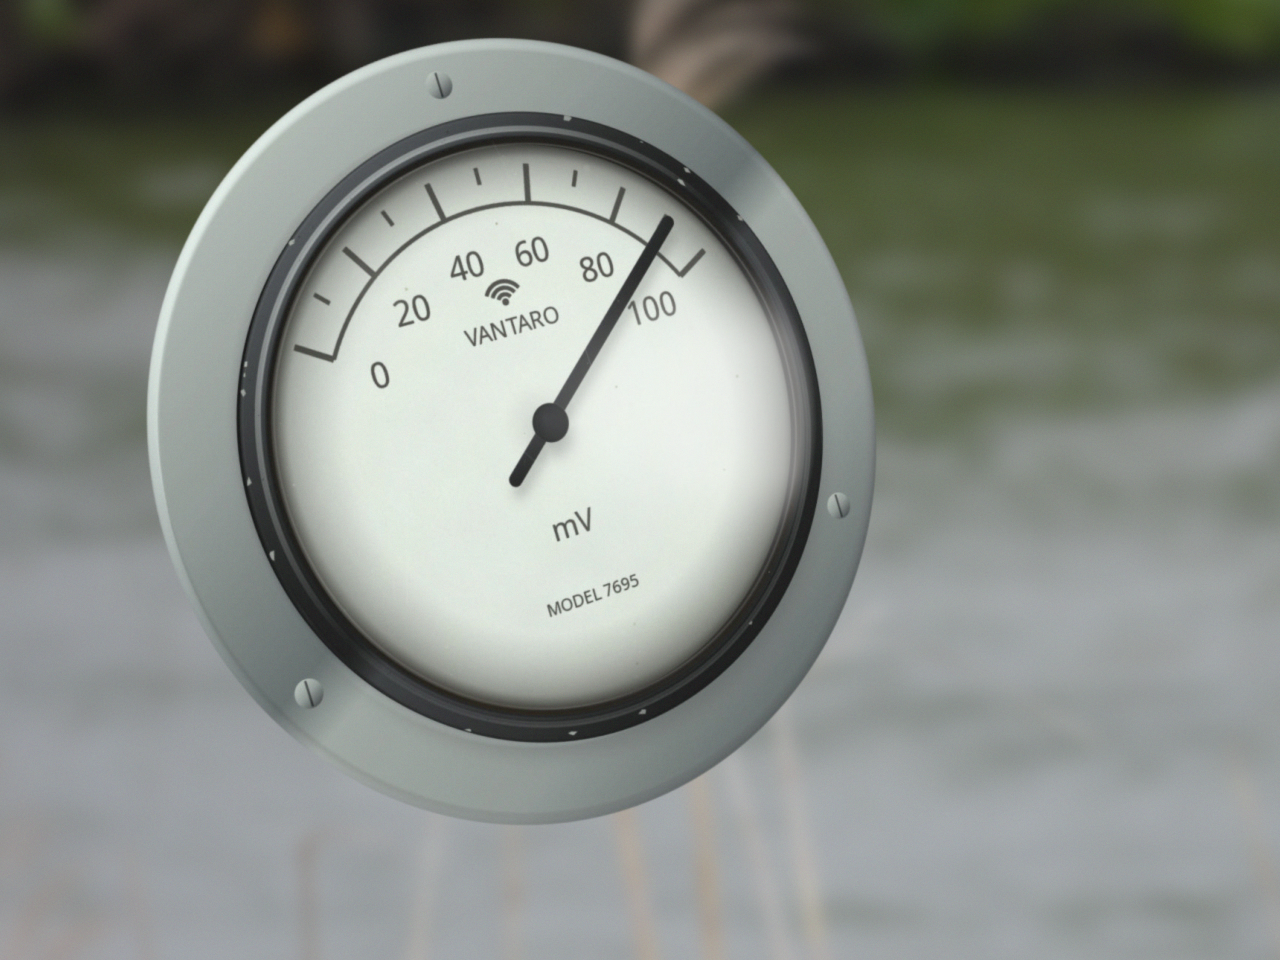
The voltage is mV 90
